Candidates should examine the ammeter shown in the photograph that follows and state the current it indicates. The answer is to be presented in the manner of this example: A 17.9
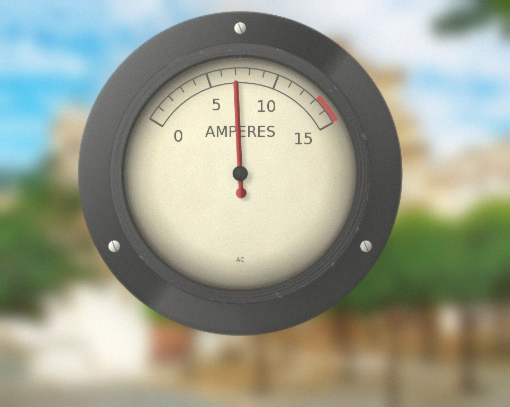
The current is A 7
